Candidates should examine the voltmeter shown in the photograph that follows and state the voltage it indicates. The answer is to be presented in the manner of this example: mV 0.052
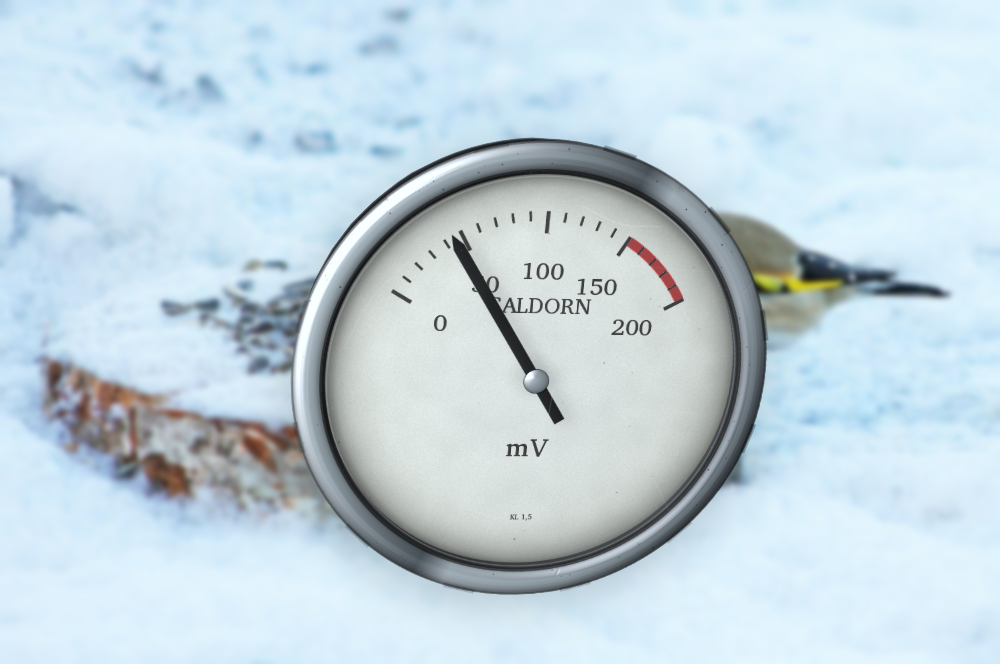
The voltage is mV 45
